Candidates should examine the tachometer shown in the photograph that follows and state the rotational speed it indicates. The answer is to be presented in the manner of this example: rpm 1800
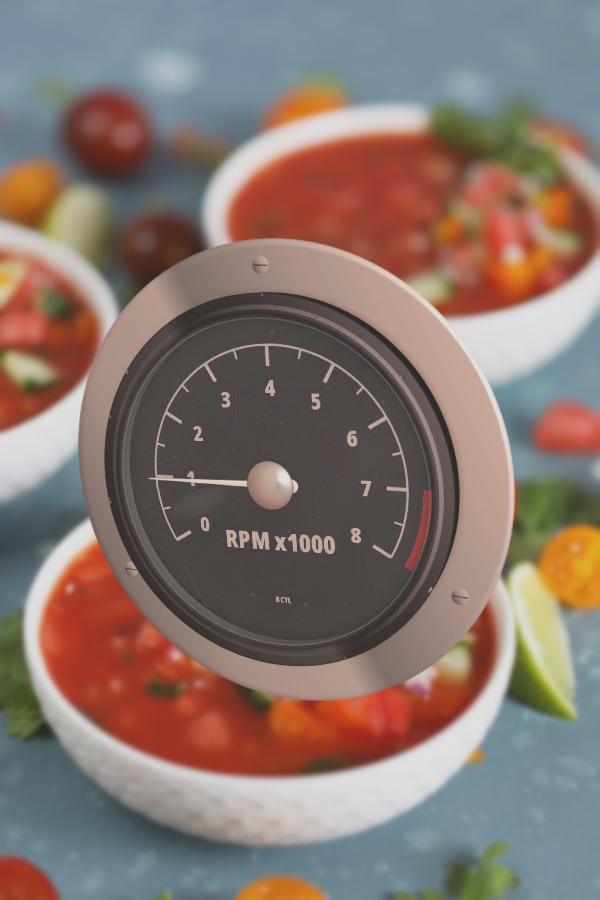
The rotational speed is rpm 1000
